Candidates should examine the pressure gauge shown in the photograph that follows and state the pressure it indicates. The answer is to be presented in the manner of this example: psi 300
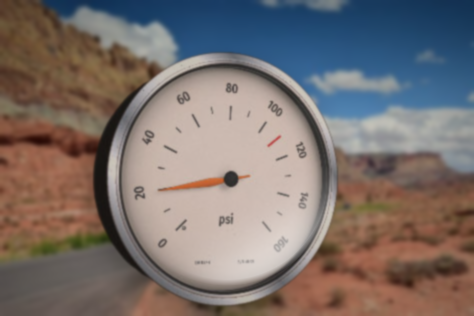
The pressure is psi 20
